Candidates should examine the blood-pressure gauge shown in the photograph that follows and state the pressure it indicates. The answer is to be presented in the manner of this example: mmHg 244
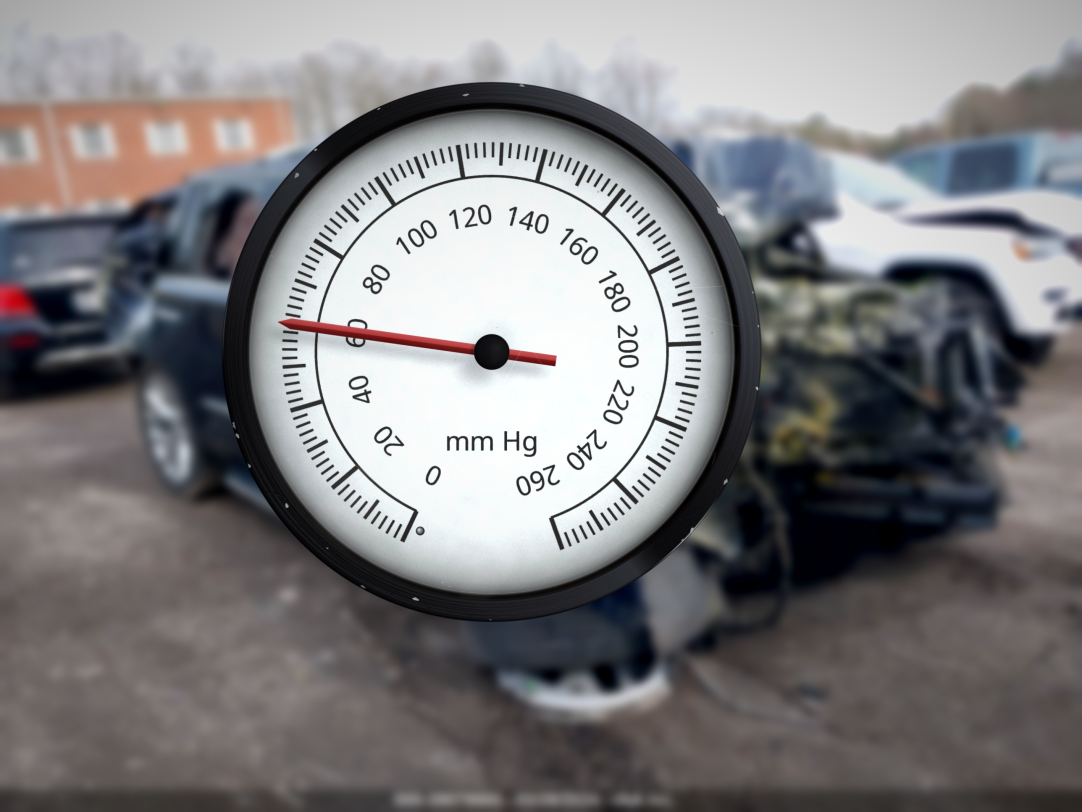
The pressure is mmHg 60
